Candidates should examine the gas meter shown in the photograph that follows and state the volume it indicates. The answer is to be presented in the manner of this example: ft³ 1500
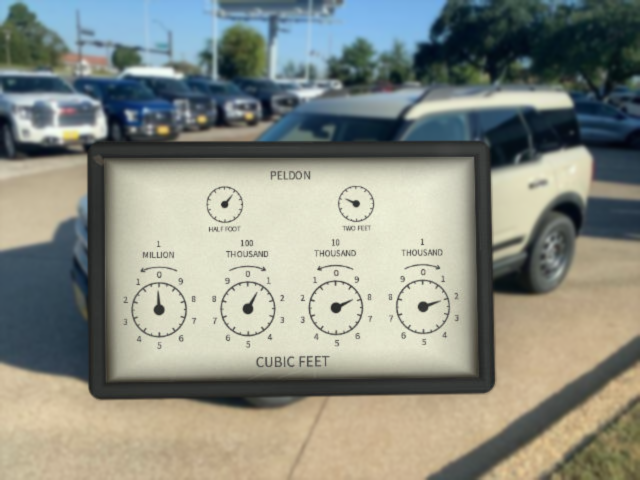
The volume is ft³ 8200
